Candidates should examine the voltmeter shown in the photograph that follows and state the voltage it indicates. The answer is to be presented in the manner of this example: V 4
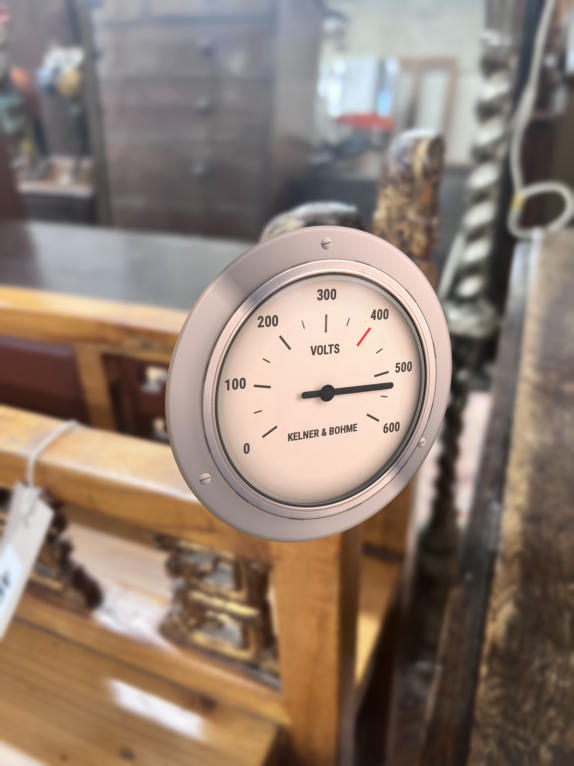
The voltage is V 525
